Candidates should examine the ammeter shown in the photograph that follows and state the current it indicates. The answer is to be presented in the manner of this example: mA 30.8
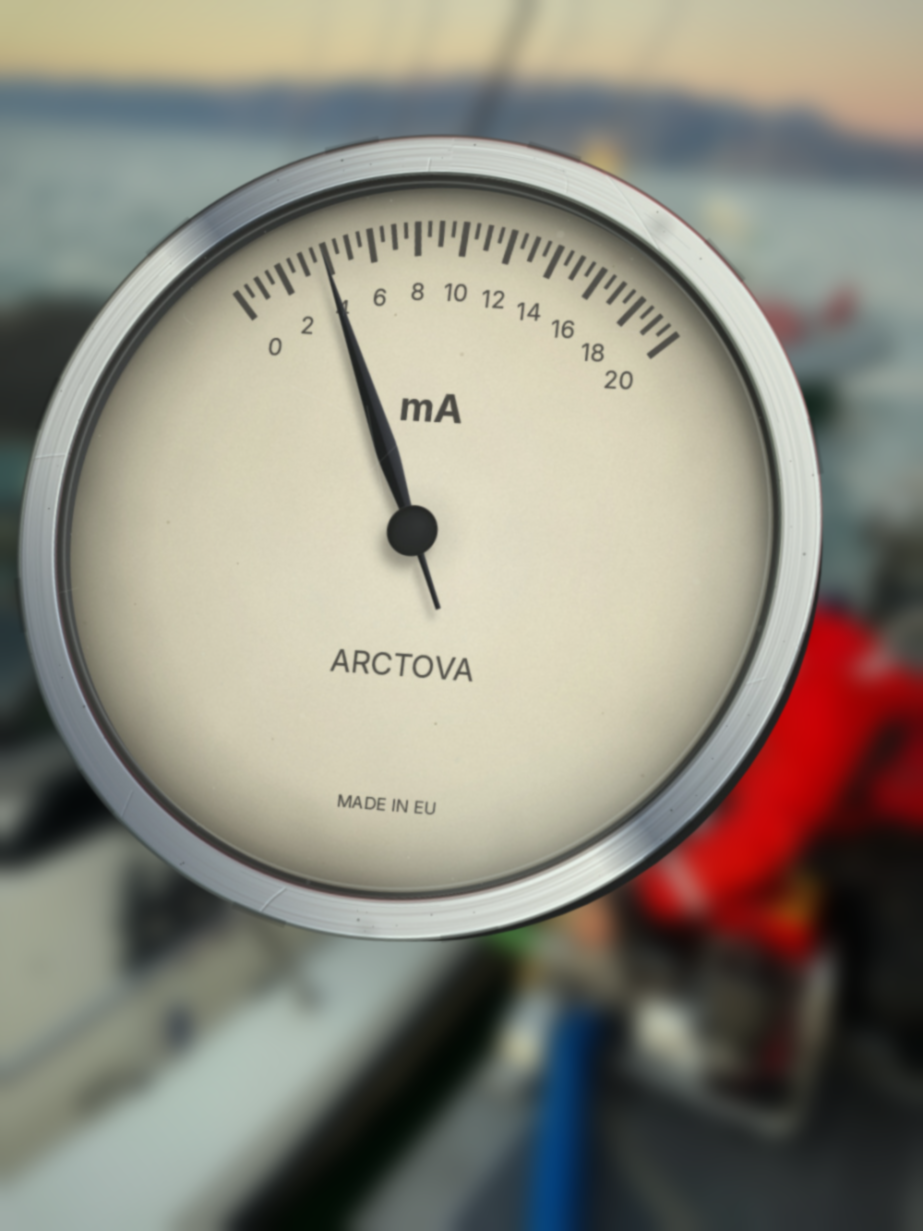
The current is mA 4
